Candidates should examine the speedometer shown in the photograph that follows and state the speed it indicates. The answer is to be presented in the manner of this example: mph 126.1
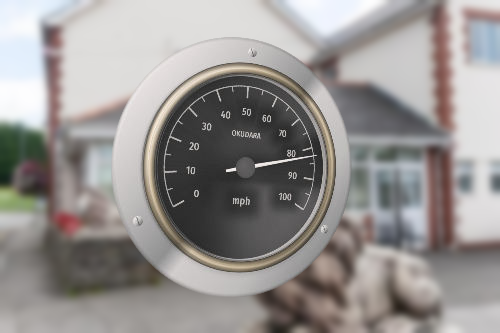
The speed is mph 82.5
